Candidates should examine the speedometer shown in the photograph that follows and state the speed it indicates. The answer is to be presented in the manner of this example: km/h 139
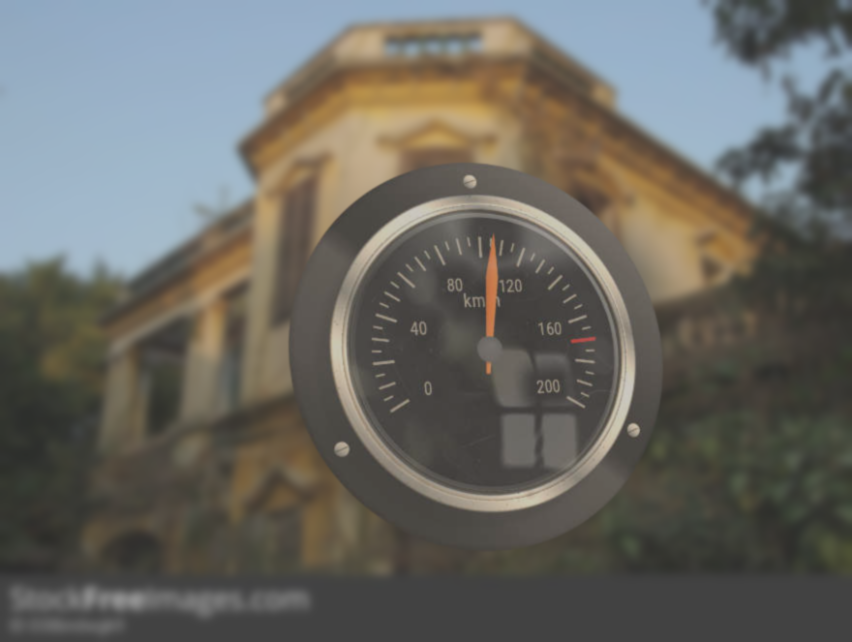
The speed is km/h 105
